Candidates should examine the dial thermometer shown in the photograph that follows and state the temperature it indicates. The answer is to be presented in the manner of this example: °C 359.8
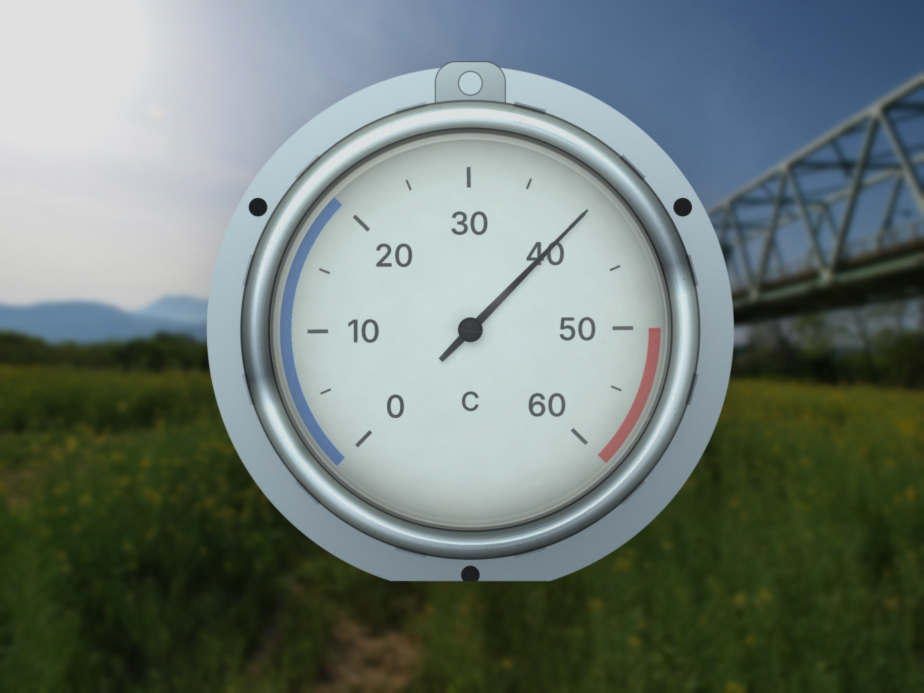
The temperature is °C 40
